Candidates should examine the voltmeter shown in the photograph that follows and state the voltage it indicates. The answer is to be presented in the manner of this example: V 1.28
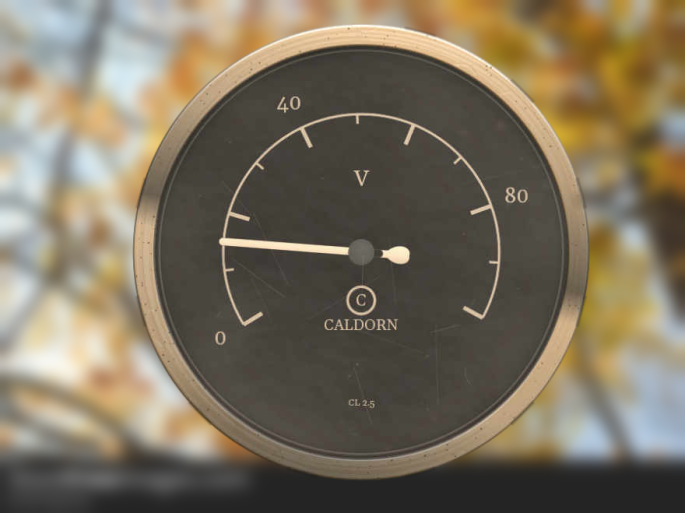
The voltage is V 15
